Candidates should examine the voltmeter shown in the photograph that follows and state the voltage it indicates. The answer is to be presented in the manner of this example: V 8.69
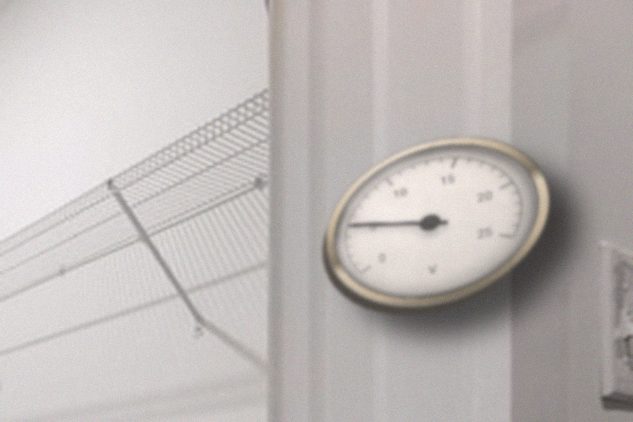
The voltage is V 5
